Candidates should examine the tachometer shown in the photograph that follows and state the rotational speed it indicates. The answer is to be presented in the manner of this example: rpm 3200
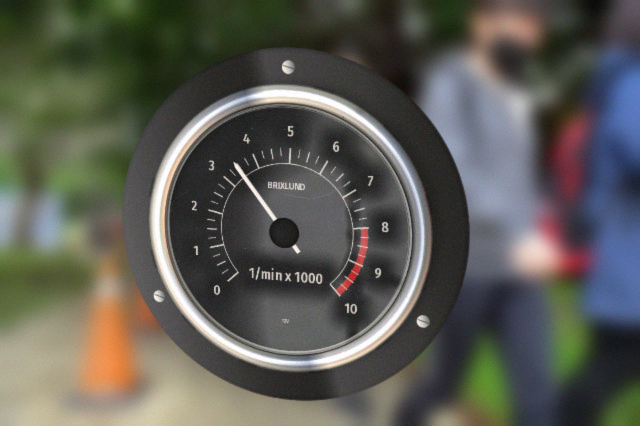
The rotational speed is rpm 3500
